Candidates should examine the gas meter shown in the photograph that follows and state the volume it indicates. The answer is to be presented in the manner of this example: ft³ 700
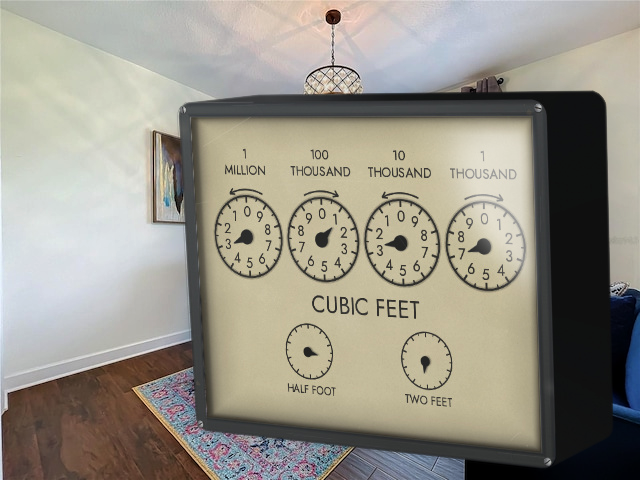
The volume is ft³ 312700
